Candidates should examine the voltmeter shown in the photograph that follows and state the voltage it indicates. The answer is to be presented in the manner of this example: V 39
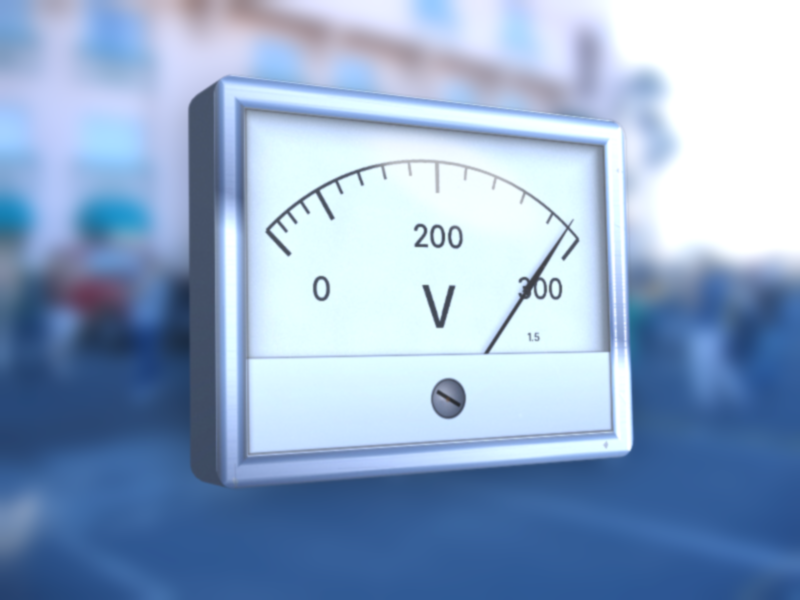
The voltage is V 290
